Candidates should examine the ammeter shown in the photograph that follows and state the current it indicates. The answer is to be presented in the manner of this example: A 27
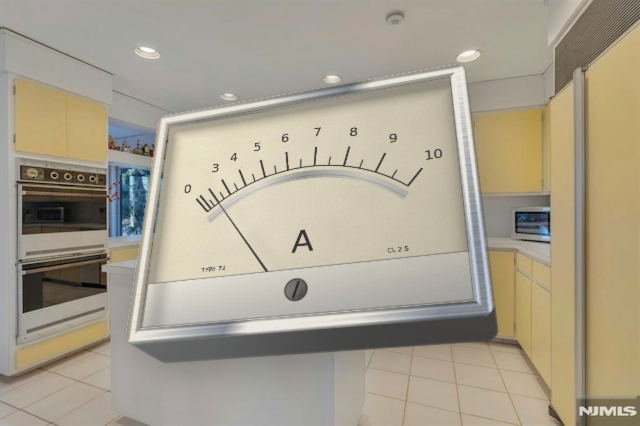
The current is A 2
